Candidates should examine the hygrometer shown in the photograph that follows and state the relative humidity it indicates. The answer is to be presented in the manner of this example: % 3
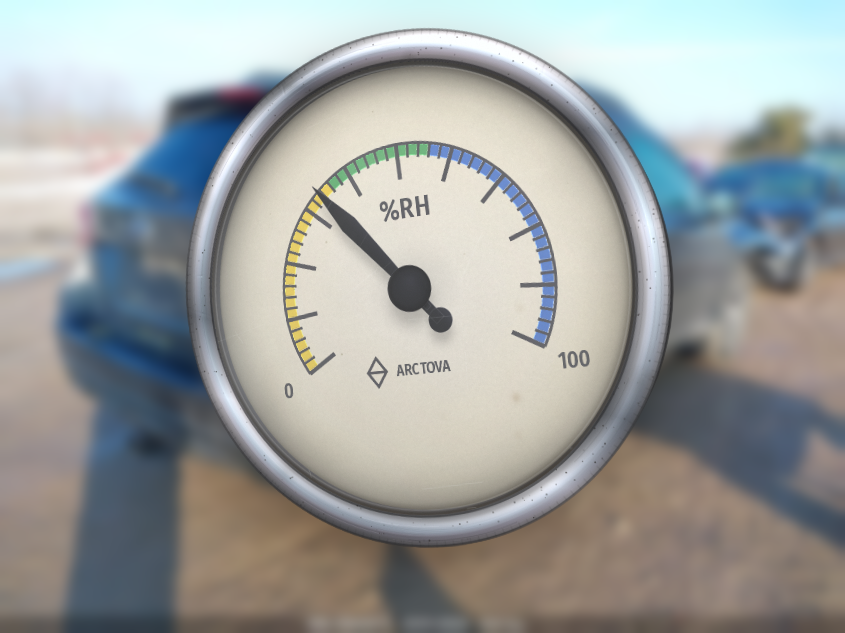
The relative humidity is % 34
